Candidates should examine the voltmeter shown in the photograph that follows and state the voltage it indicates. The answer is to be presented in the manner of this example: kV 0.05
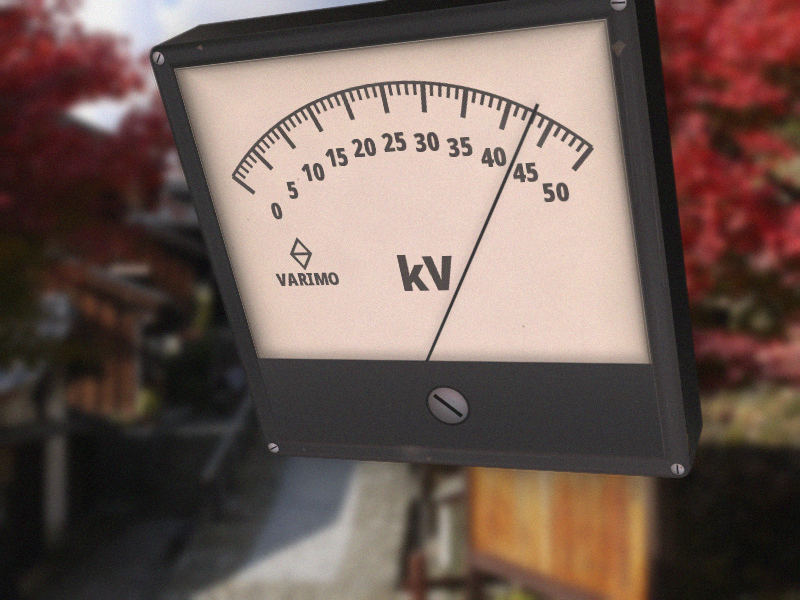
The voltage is kV 43
